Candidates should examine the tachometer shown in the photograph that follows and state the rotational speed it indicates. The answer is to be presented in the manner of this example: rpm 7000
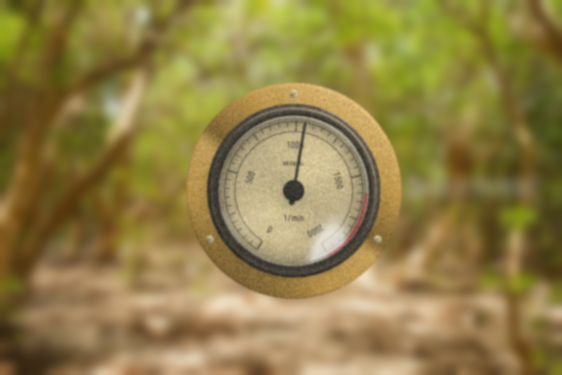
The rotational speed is rpm 1050
